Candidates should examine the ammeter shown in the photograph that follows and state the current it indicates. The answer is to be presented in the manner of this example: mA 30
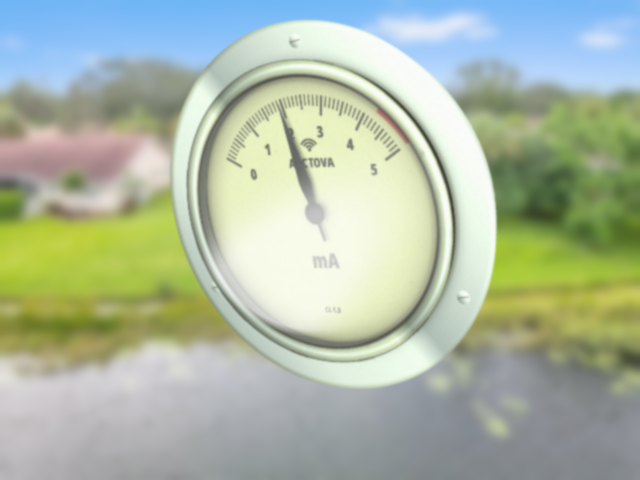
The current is mA 2
